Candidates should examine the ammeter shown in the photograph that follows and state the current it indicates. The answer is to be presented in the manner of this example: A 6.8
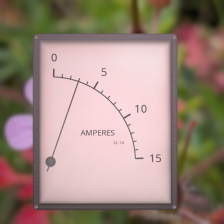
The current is A 3
